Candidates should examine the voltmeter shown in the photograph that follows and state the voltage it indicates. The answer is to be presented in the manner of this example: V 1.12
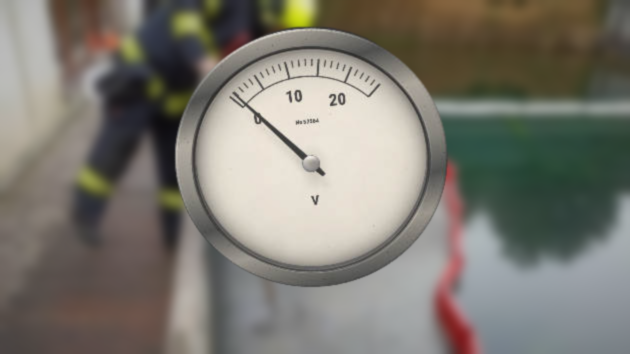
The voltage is V 1
